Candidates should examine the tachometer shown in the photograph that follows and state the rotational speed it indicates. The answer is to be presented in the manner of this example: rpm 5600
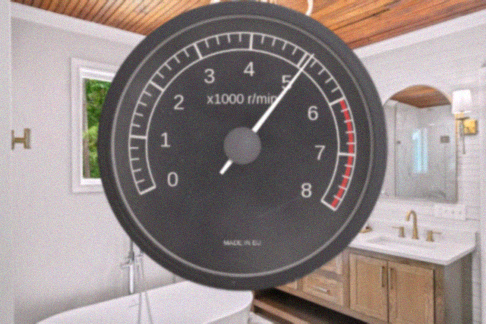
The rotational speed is rpm 5100
